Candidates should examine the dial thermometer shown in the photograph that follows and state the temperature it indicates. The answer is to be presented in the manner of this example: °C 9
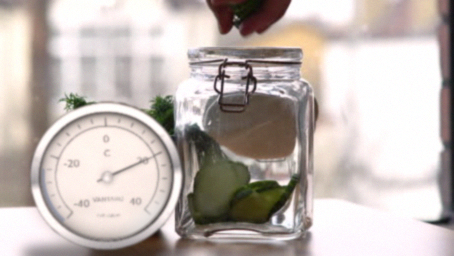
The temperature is °C 20
